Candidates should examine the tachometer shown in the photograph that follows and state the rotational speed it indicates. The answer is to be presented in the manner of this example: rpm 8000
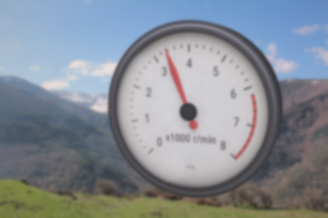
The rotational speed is rpm 3400
